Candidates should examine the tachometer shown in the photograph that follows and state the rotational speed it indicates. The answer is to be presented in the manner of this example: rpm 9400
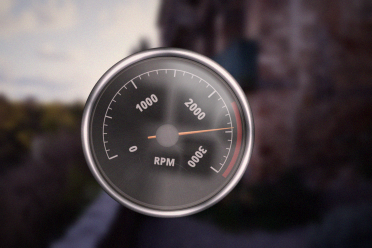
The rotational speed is rpm 2450
